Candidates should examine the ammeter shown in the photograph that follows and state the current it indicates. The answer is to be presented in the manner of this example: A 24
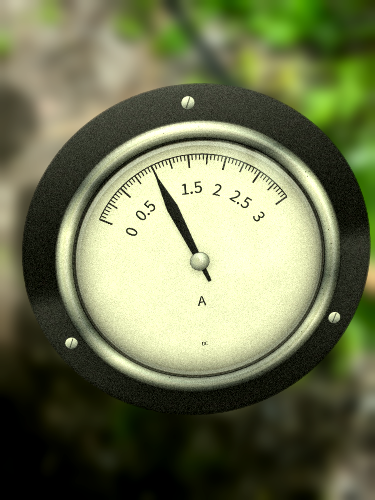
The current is A 1
